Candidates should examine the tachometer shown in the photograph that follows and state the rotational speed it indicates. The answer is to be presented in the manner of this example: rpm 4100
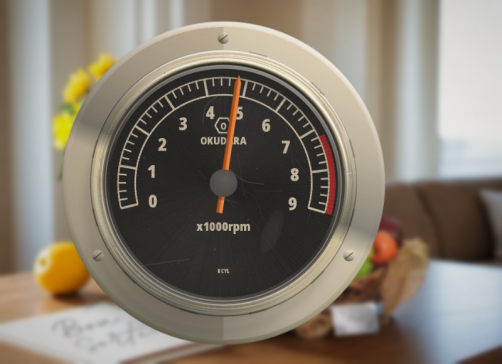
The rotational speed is rpm 4800
